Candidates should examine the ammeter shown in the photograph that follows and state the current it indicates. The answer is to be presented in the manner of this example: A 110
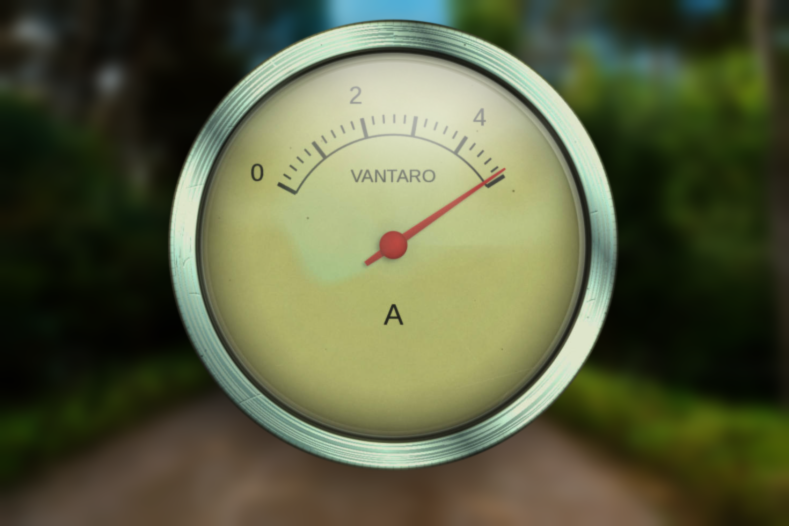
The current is A 4.9
